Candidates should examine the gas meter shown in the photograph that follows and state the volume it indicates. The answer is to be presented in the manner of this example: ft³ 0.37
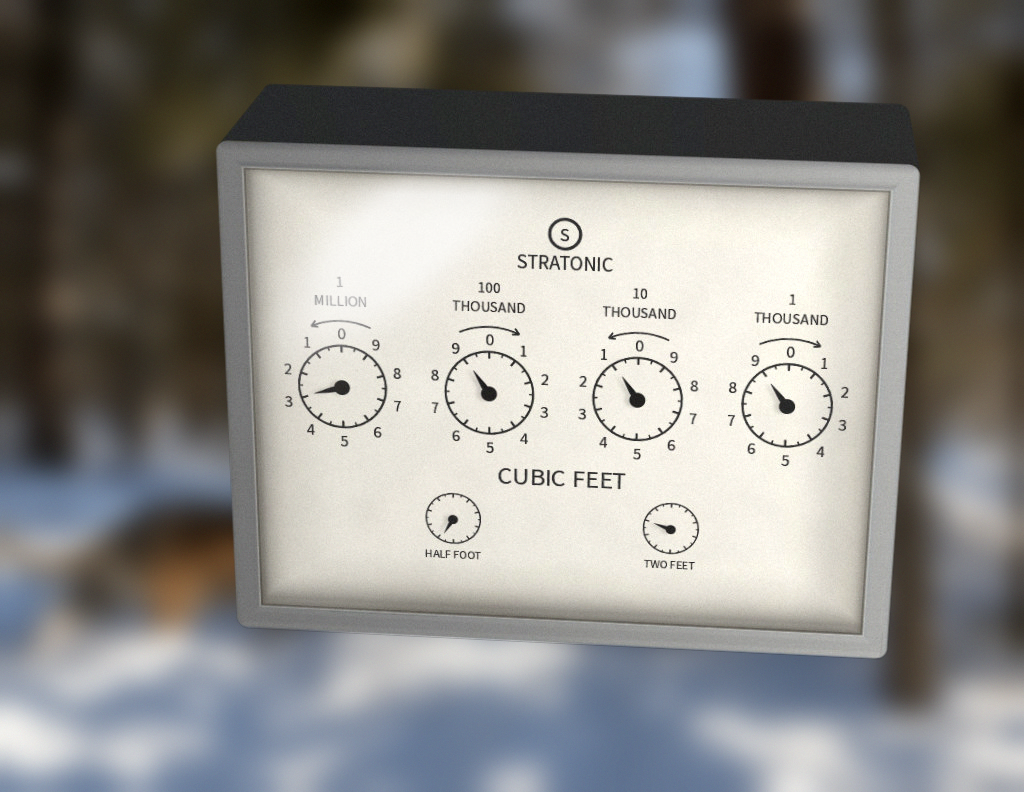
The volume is ft³ 290900
